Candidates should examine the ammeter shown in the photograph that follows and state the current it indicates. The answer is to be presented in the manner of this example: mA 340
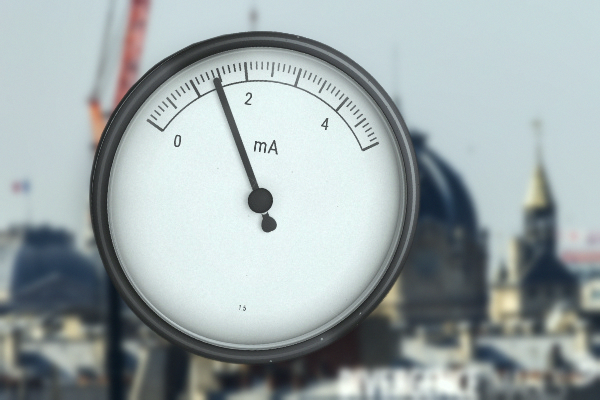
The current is mA 1.4
